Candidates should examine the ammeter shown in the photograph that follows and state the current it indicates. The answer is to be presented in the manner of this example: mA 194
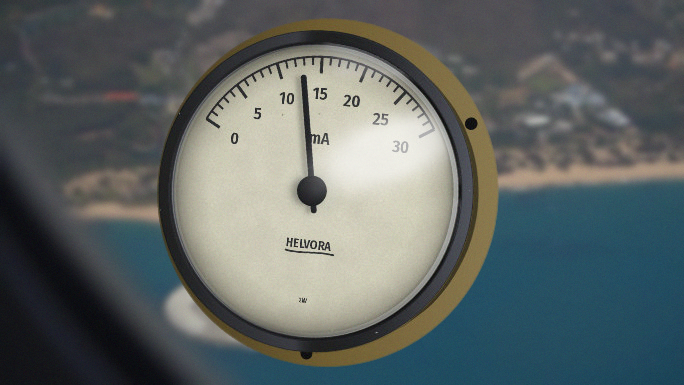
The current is mA 13
